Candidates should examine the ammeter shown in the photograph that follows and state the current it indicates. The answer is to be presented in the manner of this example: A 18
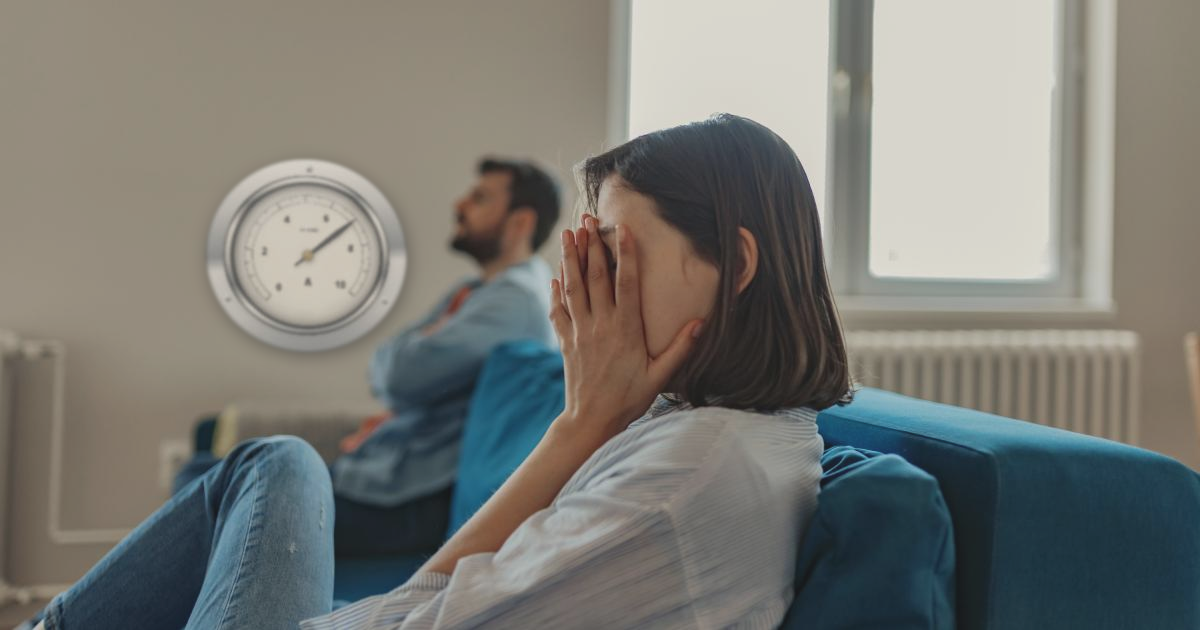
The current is A 7
